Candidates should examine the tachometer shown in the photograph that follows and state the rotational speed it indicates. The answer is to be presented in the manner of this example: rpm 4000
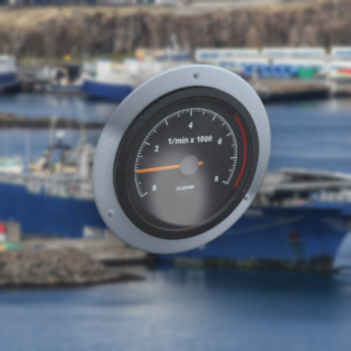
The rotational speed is rpm 1000
